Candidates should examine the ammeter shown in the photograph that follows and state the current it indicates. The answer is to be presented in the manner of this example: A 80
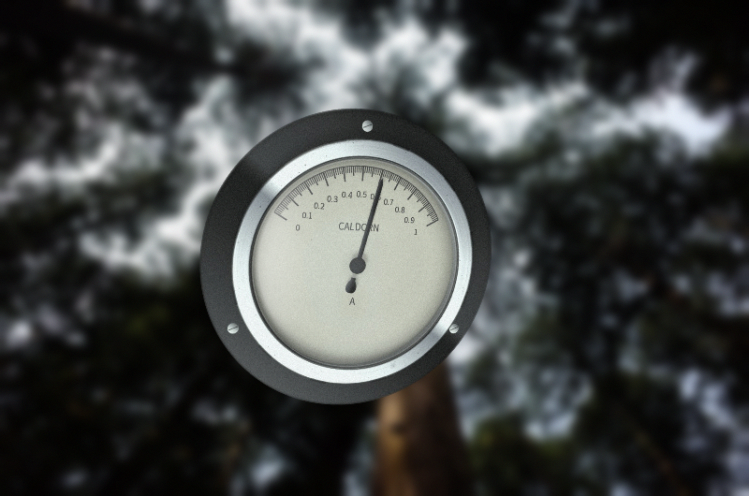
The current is A 0.6
